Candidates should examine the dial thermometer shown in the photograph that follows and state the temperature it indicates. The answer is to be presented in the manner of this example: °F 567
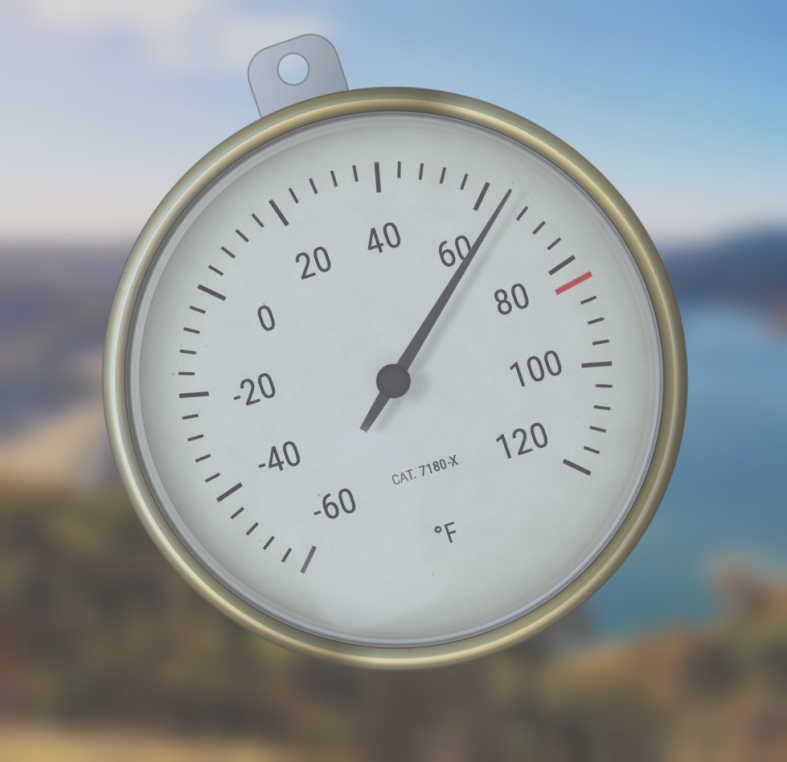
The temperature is °F 64
